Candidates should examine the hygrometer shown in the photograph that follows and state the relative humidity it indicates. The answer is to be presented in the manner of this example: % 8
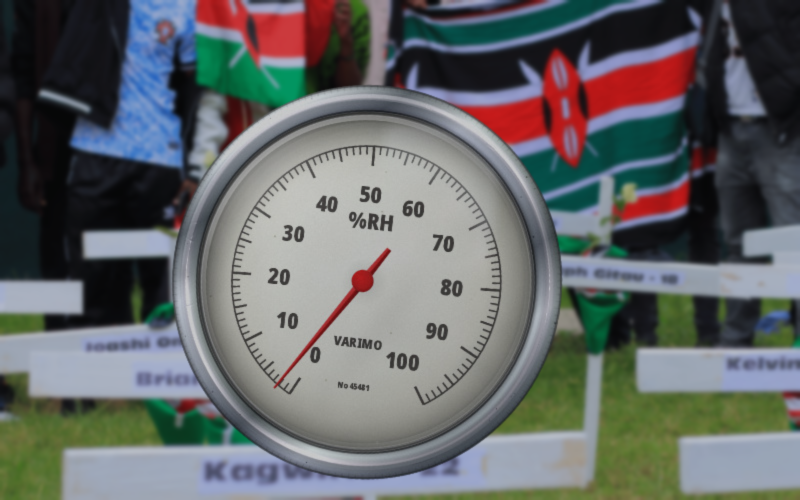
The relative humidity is % 2
